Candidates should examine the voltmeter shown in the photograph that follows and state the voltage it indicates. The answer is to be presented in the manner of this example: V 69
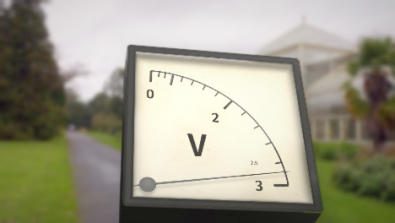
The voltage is V 2.9
